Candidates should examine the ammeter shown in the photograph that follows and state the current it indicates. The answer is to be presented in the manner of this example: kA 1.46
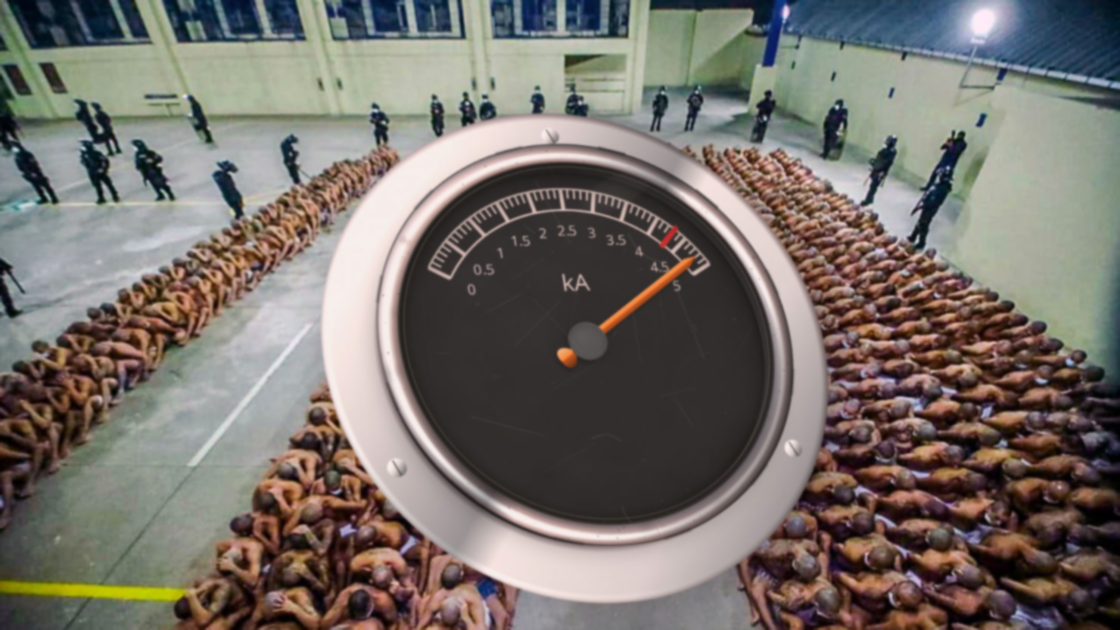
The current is kA 4.8
